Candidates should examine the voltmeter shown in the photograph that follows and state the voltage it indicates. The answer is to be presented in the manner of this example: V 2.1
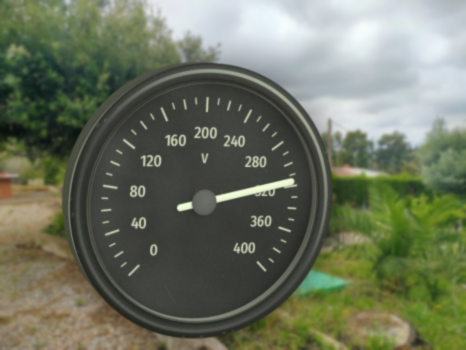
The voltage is V 315
